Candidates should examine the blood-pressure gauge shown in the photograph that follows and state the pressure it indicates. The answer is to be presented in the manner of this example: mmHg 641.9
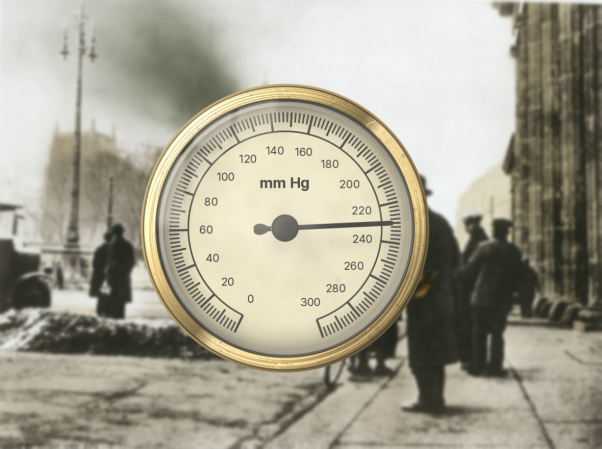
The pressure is mmHg 230
